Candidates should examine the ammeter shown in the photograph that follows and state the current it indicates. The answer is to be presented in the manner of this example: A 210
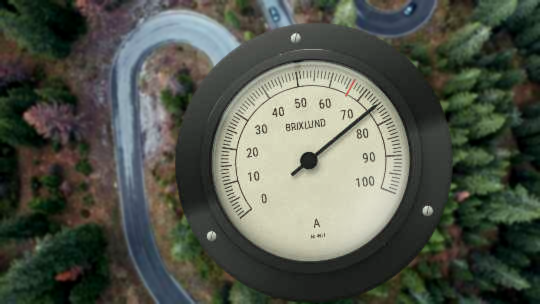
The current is A 75
